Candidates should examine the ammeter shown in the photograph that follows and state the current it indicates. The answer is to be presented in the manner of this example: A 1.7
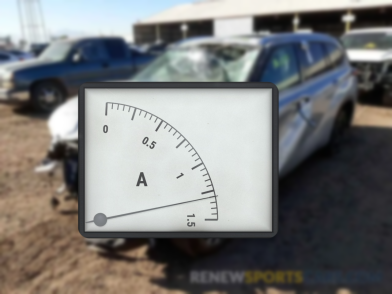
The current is A 1.3
